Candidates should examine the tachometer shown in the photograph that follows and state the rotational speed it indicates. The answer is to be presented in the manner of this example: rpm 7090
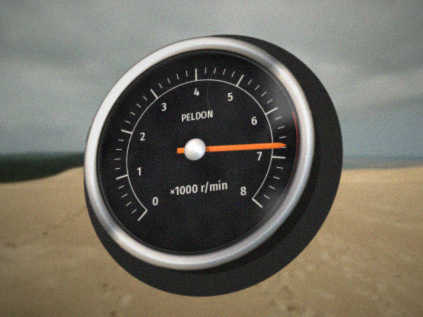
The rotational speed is rpm 6800
